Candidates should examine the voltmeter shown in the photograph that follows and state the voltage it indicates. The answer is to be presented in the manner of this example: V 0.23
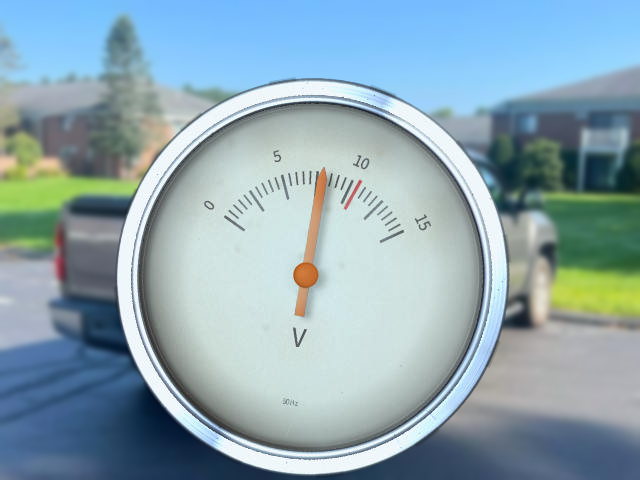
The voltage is V 8
